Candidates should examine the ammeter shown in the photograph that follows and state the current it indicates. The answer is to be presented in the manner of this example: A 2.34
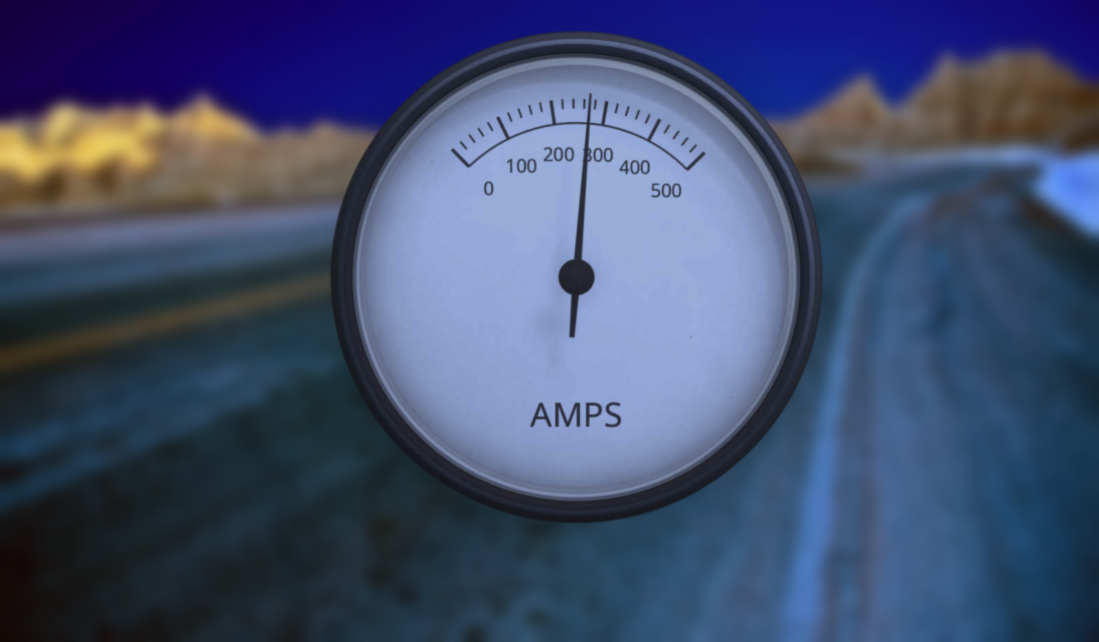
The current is A 270
